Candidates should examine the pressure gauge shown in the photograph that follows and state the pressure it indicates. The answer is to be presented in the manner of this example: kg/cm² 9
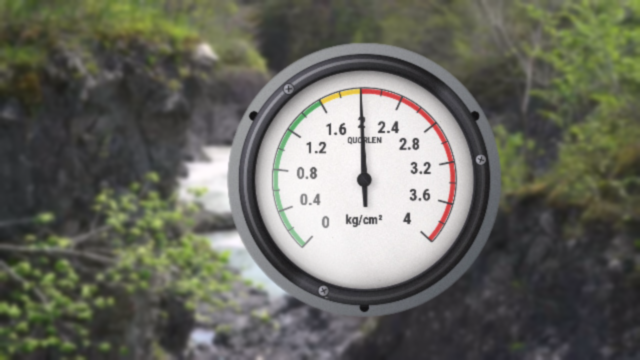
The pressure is kg/cm² 2
